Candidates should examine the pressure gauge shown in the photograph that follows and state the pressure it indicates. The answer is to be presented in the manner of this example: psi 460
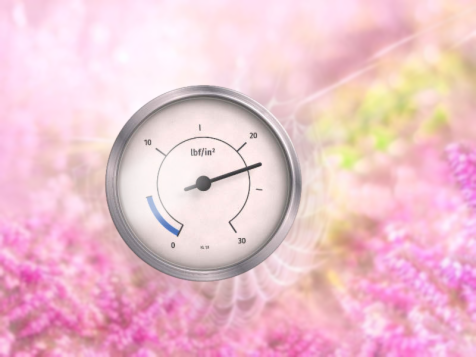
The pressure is psi 22.5
